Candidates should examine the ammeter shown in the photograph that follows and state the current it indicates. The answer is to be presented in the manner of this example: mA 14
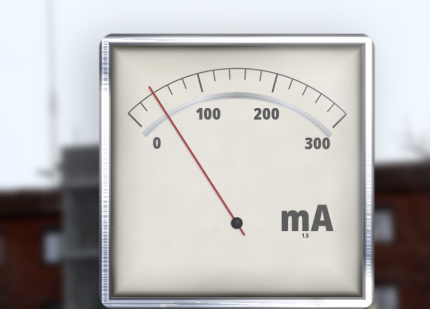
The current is mA 40
